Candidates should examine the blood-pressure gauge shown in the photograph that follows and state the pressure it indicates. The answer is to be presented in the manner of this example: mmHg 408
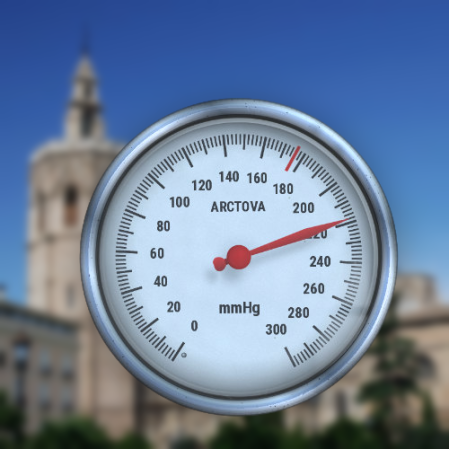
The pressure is mmHg 218
